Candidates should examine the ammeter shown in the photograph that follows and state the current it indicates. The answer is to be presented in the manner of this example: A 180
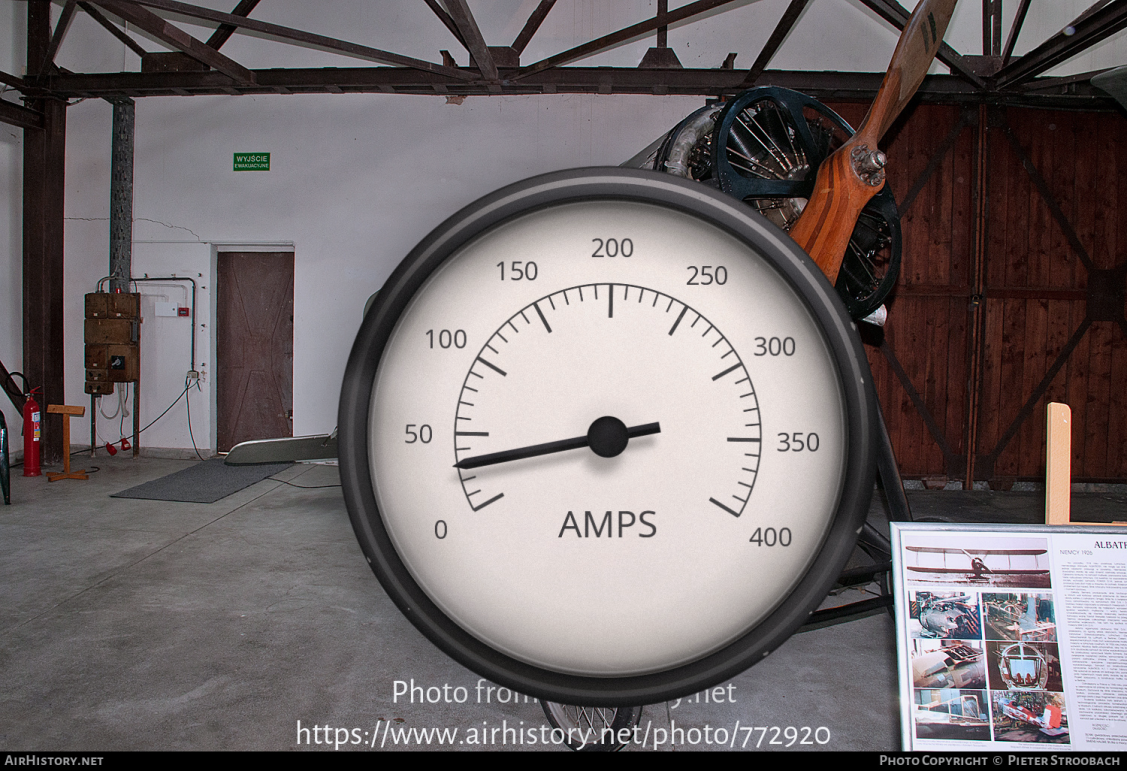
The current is A 30
